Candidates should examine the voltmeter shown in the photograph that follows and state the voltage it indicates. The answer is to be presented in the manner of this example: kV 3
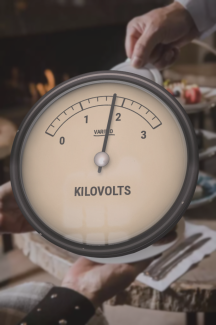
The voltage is kV 1.8
